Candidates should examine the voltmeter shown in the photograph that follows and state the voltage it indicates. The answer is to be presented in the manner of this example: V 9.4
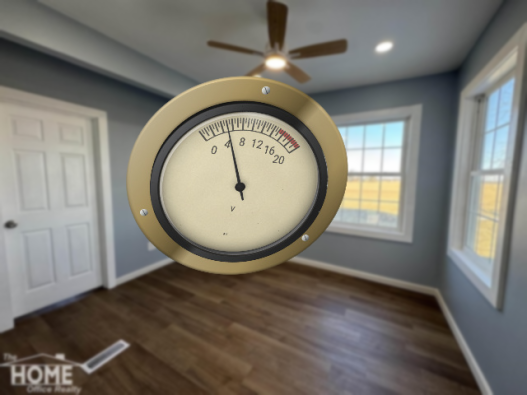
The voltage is V 5
